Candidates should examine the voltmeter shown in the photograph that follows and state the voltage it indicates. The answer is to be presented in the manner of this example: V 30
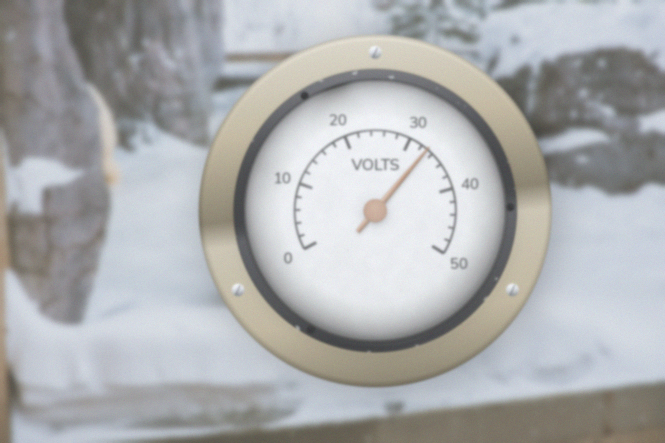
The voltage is V 33
